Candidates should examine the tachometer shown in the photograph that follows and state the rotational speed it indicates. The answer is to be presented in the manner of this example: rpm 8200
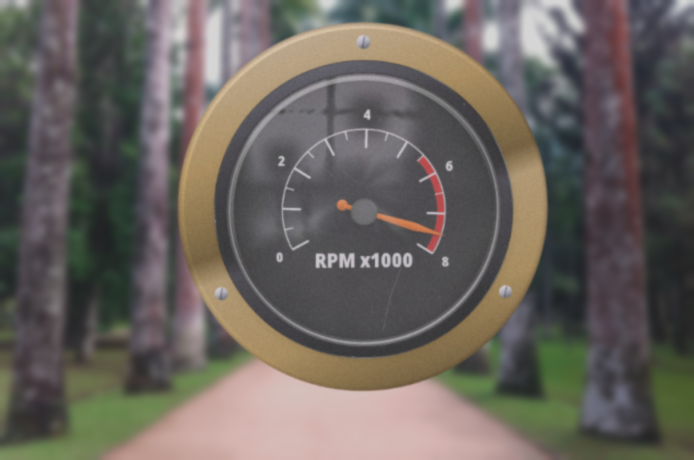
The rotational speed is rpm 7500
